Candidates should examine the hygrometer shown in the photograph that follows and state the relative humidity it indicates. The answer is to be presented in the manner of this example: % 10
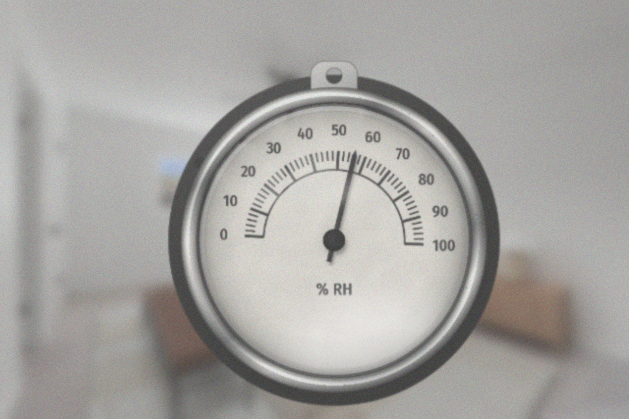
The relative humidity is % 56
